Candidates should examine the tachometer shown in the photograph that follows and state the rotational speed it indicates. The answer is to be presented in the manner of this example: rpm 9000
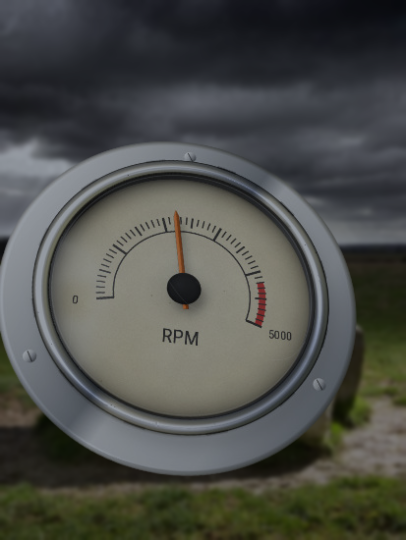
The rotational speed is rpm 2200
